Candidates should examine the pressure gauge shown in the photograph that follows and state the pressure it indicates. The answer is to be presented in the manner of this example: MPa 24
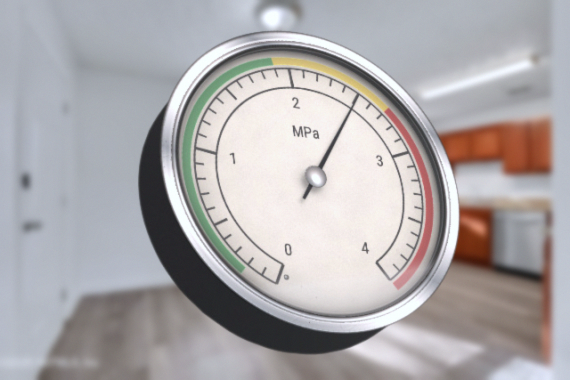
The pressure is MPa 2.5
